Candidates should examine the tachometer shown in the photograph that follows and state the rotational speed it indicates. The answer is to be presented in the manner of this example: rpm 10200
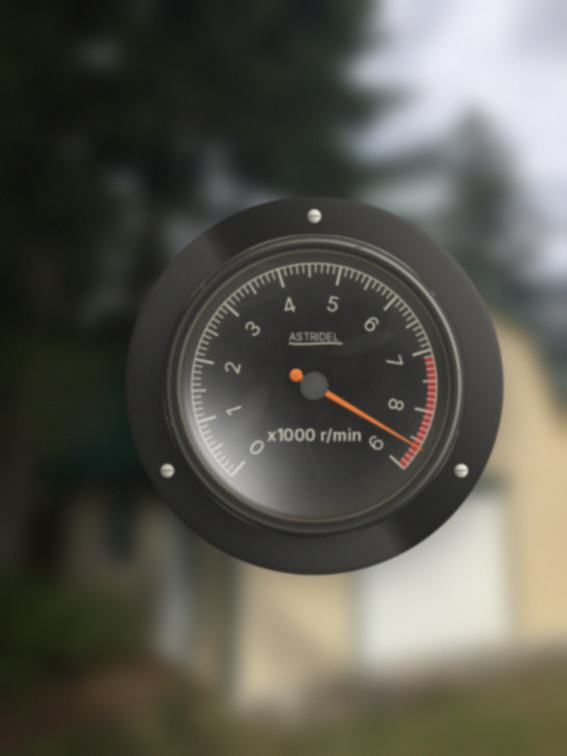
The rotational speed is rpm 8600
